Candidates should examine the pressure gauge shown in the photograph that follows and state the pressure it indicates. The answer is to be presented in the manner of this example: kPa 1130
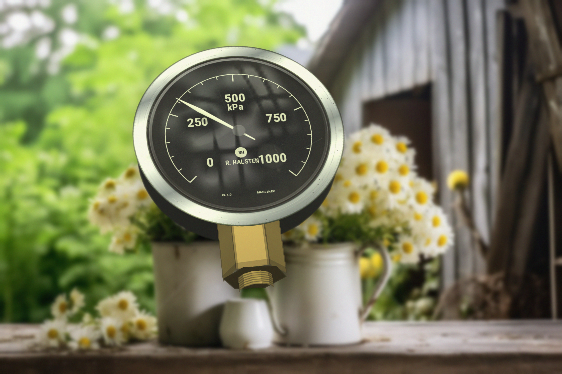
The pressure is kPa 300
